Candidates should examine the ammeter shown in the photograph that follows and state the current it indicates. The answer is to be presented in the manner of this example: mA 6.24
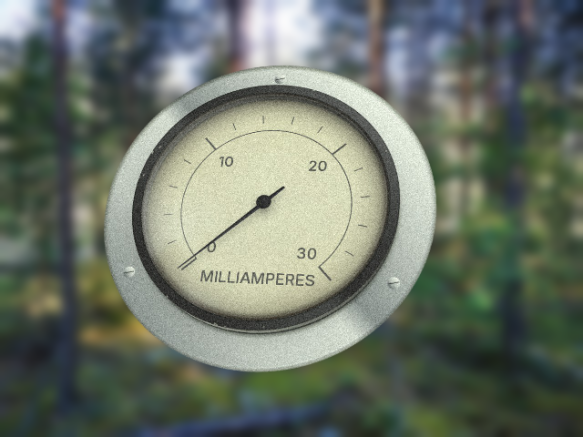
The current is mA 0
